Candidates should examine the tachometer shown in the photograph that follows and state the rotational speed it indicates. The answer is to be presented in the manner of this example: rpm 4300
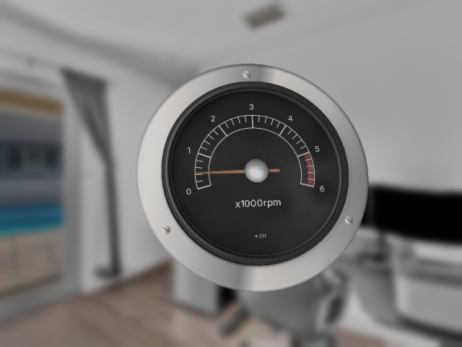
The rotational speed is rpm 400
